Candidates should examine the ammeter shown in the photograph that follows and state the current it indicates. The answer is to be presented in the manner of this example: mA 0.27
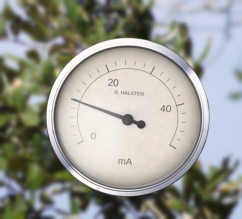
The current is mA 10
